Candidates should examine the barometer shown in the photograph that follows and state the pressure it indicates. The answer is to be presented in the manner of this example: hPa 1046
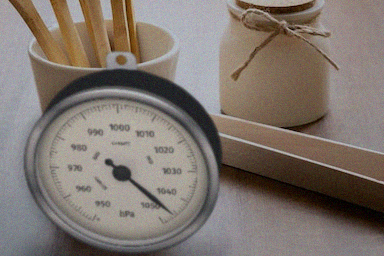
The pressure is hPa 1045
